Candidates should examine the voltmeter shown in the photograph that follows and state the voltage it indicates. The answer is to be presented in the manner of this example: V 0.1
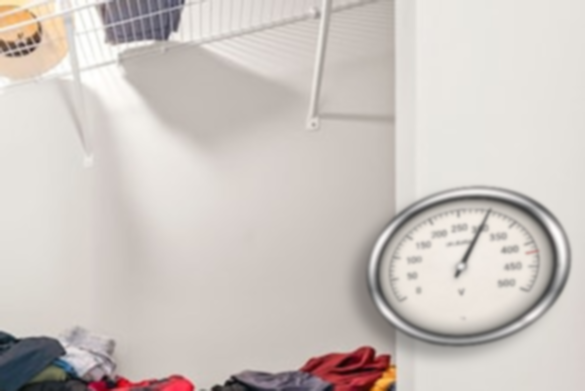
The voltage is V 300
